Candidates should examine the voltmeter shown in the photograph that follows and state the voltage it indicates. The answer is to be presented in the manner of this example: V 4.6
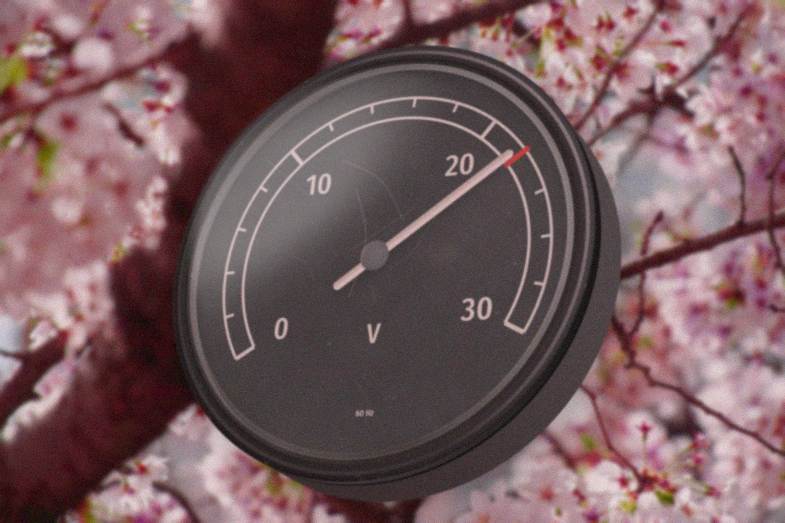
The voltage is V 22
